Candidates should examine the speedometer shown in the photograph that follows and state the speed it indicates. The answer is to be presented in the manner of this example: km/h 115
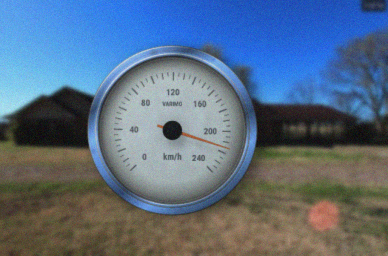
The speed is km/h 215
